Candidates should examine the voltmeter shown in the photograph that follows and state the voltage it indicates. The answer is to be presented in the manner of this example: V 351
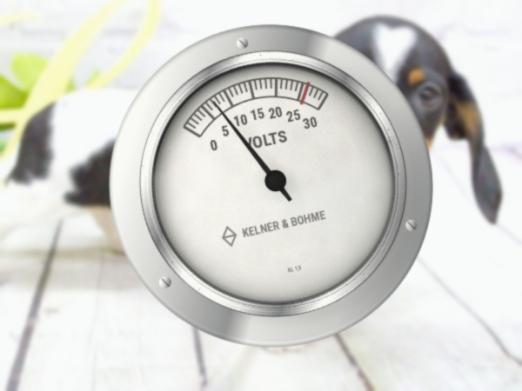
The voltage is V 7
